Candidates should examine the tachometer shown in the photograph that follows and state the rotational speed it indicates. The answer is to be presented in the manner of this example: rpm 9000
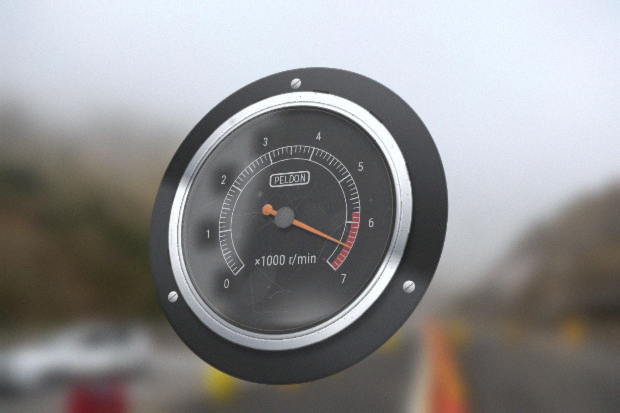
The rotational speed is rpm 6500
